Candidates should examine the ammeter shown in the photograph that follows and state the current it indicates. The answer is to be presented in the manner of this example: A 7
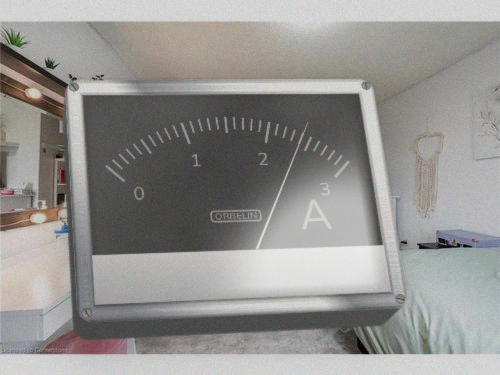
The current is A 2.4
